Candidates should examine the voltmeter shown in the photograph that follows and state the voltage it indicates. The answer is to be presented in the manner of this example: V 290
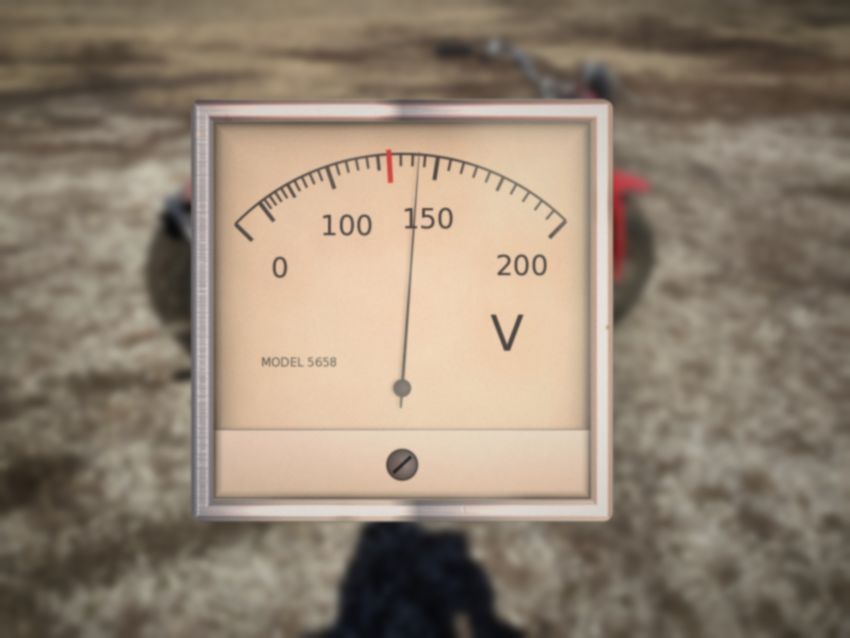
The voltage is V 142.5
